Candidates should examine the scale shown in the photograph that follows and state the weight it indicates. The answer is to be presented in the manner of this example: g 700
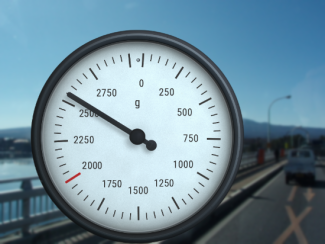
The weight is g 2550
